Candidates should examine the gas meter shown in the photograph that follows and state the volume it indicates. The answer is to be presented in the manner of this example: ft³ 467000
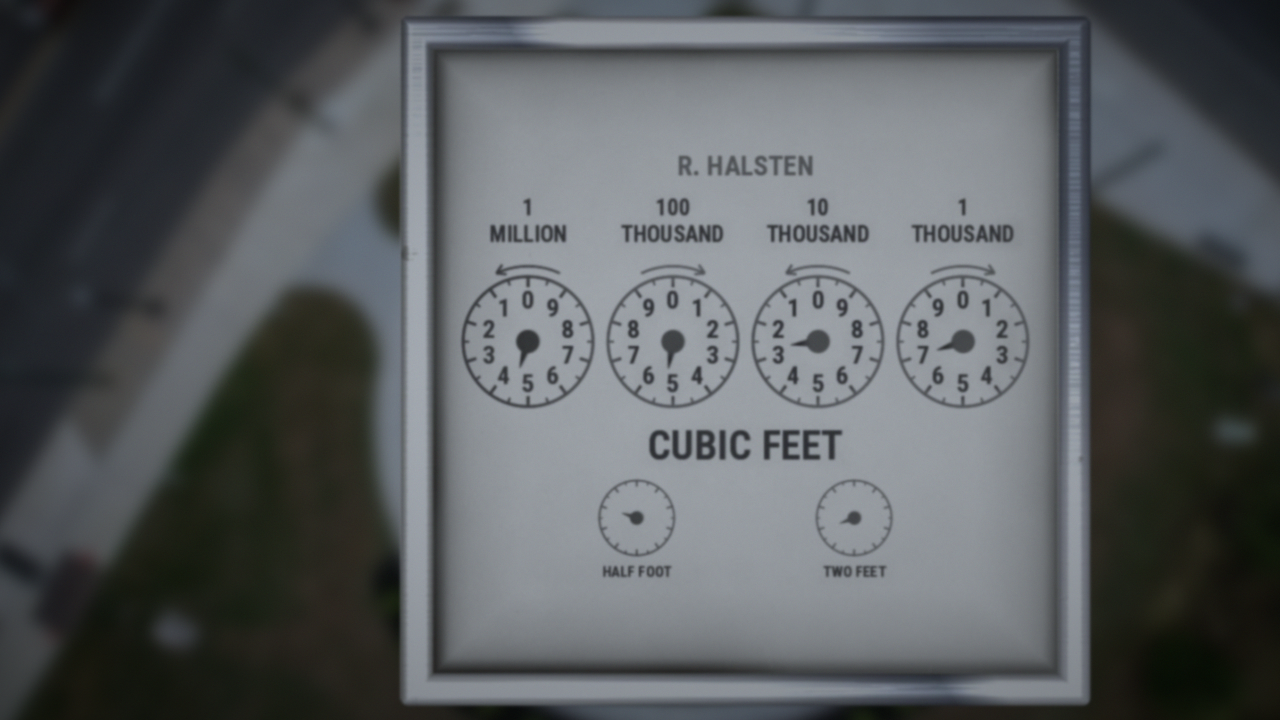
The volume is ft³ 452700
